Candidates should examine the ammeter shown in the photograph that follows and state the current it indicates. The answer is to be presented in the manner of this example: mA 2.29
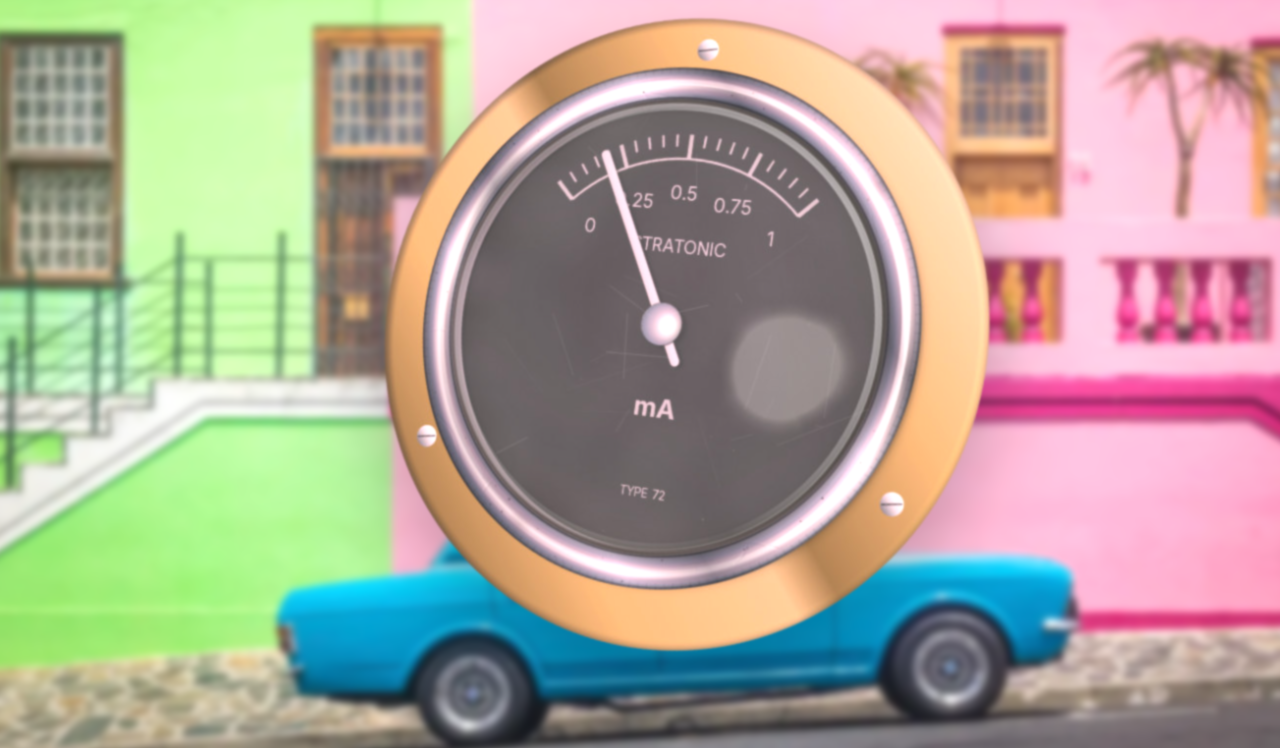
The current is mA 0.2
